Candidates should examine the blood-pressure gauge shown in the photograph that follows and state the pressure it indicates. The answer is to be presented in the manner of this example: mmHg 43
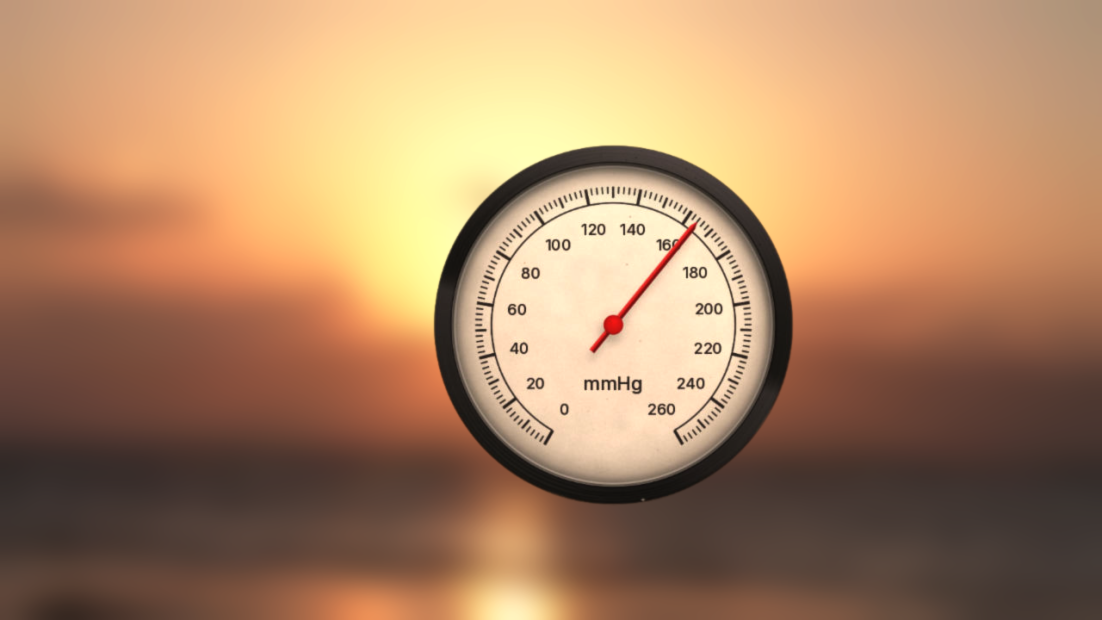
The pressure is mmHg 164
